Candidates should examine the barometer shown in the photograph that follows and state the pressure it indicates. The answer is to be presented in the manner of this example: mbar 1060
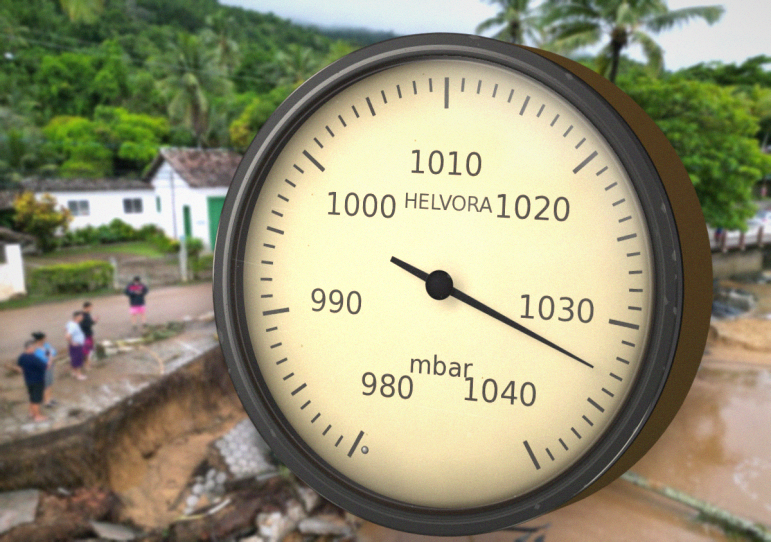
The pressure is mbar 1033
